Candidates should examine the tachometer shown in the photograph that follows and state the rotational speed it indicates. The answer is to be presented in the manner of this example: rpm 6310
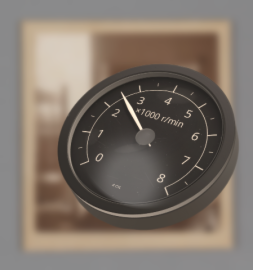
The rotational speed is rpm 2500
